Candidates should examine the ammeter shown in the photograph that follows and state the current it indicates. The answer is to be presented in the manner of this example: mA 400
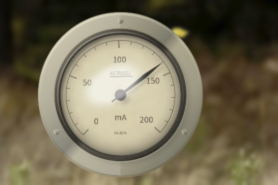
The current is mA 140
